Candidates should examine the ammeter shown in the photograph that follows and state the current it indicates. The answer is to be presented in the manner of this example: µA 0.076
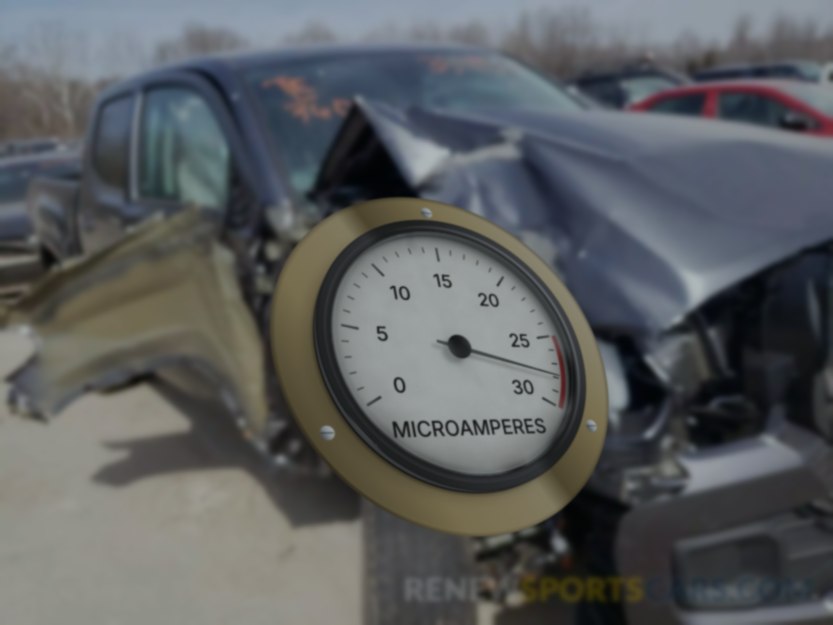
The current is µA 28
